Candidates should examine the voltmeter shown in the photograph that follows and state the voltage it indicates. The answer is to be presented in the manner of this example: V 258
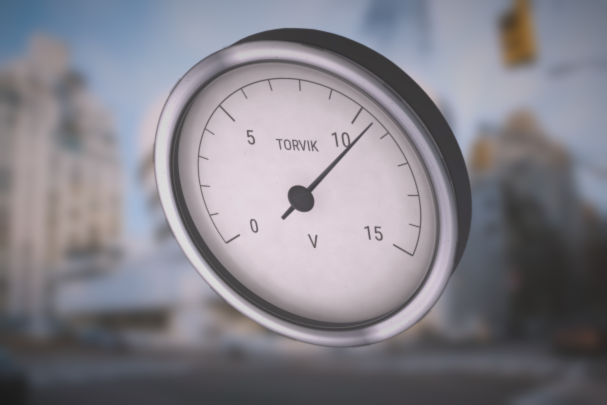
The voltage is V 10.5
